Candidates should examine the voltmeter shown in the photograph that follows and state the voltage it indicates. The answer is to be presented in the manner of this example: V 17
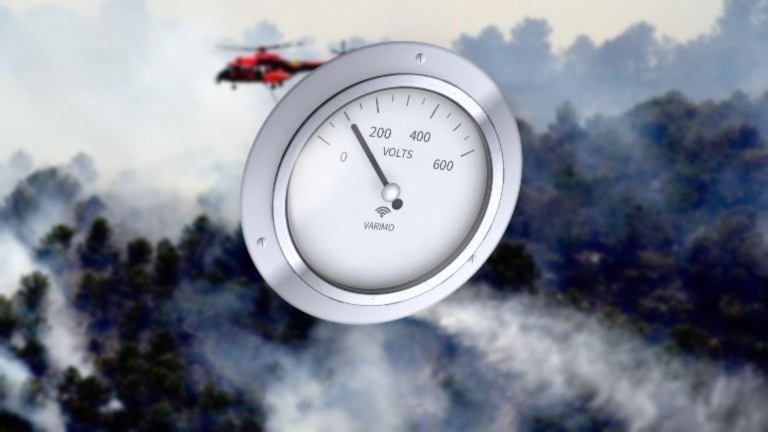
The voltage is V 100
